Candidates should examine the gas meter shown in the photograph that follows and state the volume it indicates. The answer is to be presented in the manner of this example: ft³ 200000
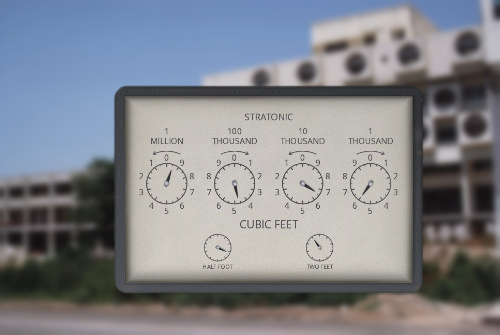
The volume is ft³ 946600
